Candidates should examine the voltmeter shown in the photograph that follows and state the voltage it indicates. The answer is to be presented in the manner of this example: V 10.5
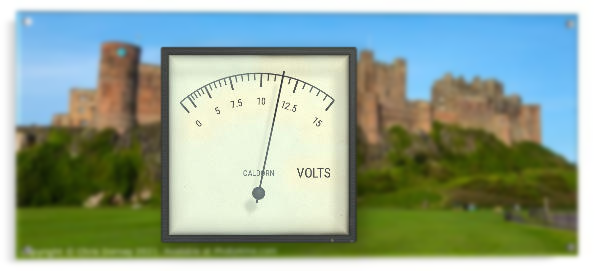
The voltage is V 11.5
